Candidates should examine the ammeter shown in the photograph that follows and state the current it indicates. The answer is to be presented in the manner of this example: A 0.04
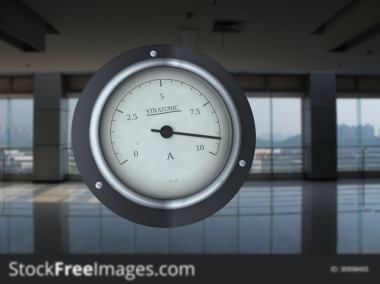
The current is A 9.25
